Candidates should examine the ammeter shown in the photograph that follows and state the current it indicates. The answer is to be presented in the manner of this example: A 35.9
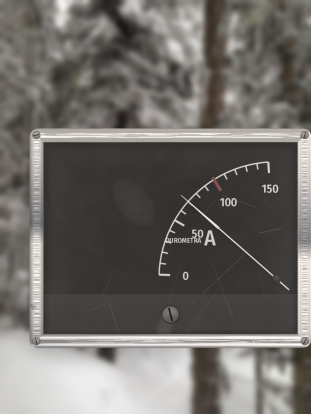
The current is A 70
